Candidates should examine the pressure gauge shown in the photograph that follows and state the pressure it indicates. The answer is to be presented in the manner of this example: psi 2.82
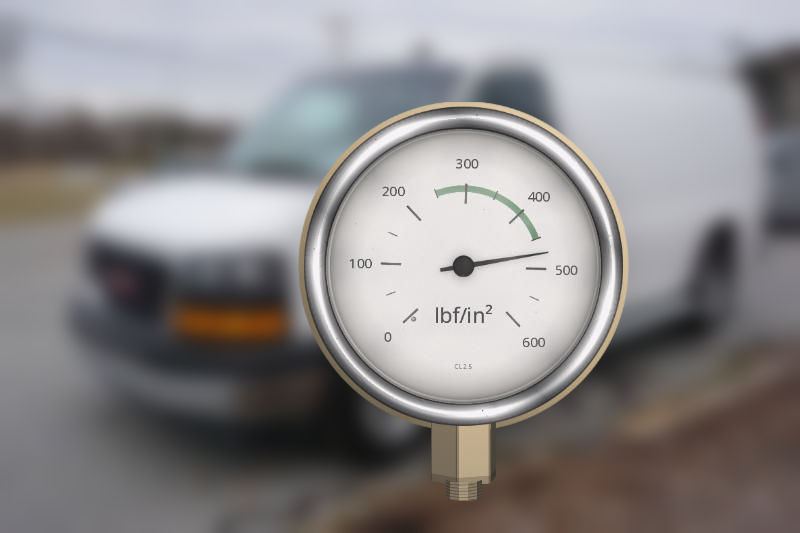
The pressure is psi 475
